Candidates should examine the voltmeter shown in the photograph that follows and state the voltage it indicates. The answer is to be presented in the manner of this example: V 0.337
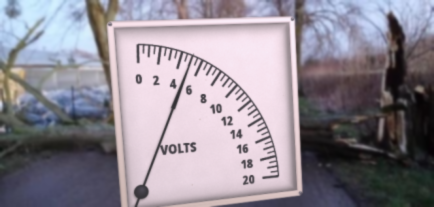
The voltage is V 5
